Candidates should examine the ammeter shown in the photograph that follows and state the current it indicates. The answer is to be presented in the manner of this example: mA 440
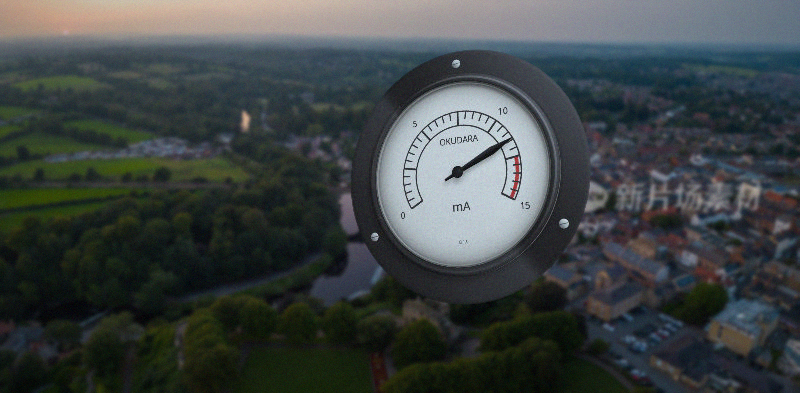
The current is mA 11.5
